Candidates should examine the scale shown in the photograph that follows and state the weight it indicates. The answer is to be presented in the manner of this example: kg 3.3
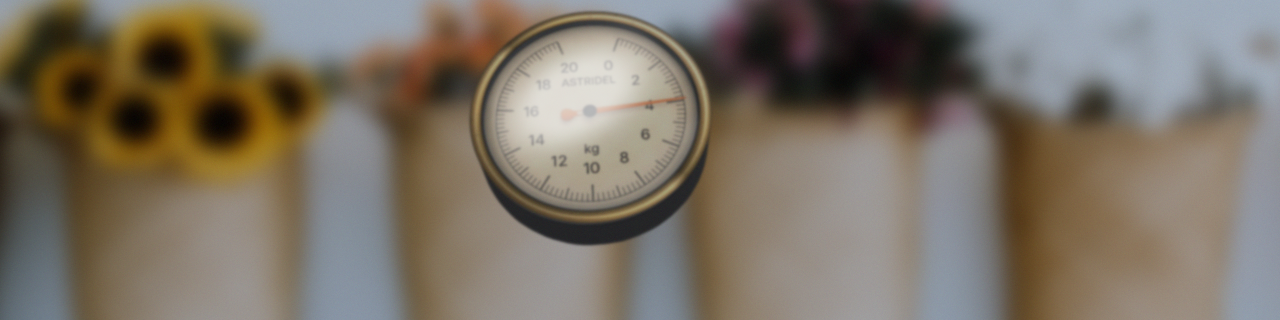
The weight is kg 4
